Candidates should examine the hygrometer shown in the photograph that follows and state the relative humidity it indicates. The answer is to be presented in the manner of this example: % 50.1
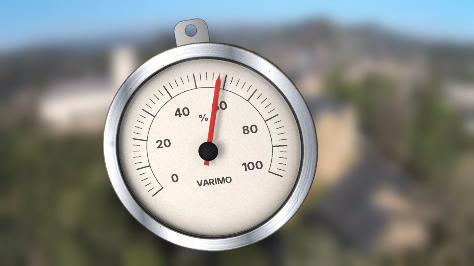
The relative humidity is % 58
